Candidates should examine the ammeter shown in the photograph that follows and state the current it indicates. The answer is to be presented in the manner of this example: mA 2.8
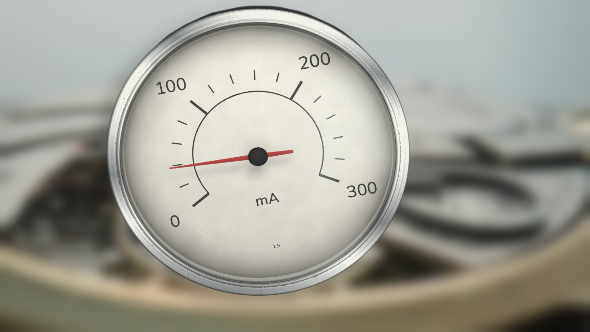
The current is mA 40
